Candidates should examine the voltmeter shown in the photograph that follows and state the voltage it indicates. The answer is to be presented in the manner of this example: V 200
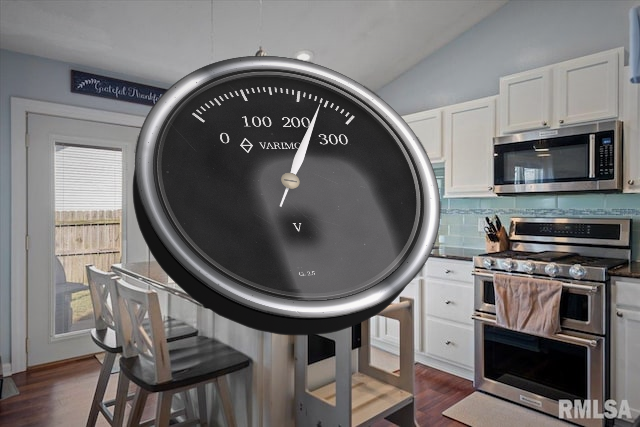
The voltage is V 240
